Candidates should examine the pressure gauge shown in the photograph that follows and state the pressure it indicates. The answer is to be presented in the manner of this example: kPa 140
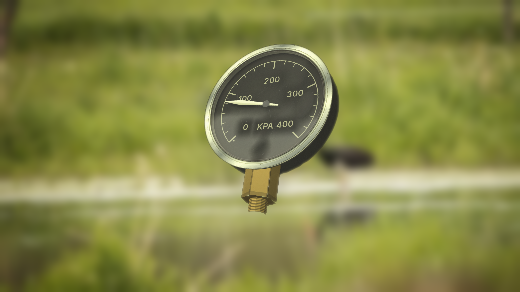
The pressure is kPa 80
